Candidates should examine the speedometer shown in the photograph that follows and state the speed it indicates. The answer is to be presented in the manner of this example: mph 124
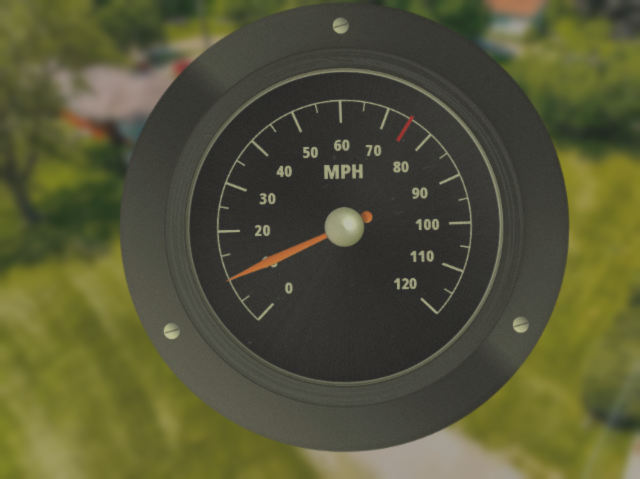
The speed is mph 10
